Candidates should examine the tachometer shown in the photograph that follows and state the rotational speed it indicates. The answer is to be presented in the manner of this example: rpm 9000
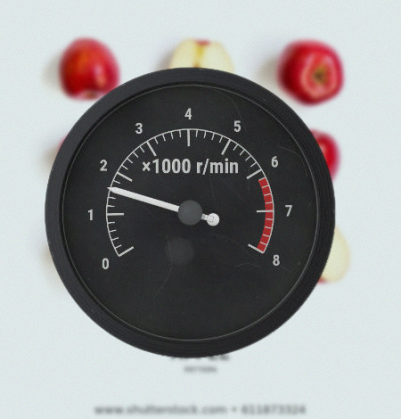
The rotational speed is rpm 1600
